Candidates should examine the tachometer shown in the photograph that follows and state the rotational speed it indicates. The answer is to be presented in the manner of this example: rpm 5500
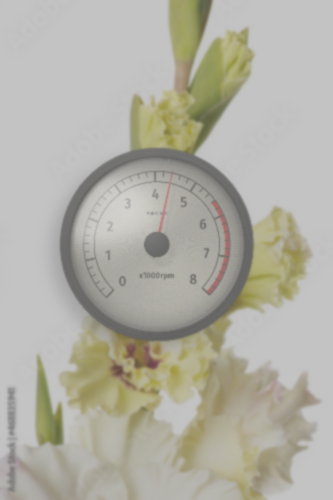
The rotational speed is rpm 4400
